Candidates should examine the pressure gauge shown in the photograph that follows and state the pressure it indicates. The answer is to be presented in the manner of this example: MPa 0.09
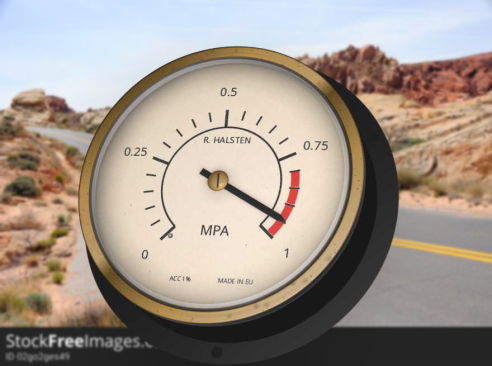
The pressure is MPa 0.95
